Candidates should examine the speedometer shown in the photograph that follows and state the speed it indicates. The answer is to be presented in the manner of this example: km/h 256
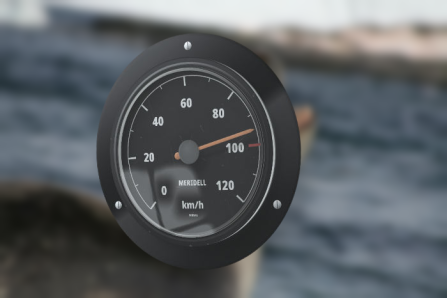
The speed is km/h 95
